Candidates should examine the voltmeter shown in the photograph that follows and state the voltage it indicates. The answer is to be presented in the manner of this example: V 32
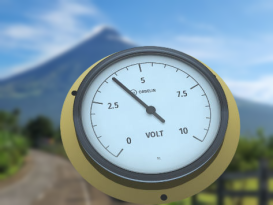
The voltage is V 3.75
